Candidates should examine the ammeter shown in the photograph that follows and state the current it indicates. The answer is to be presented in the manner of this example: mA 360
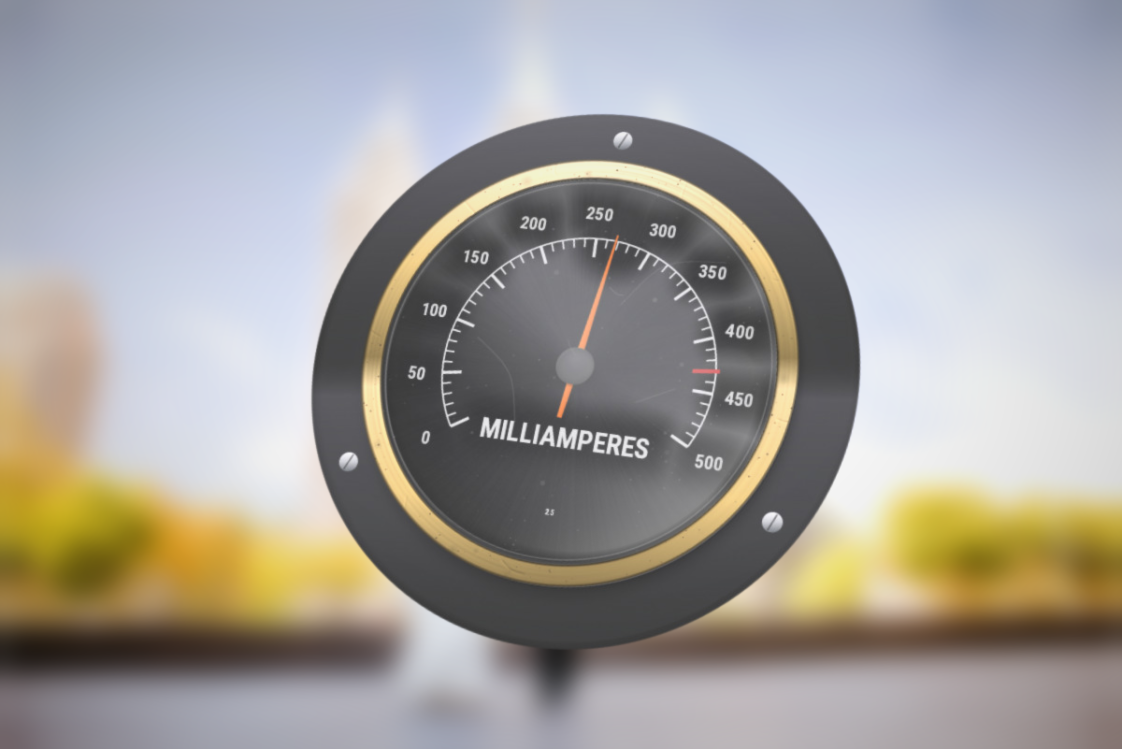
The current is mA 270
